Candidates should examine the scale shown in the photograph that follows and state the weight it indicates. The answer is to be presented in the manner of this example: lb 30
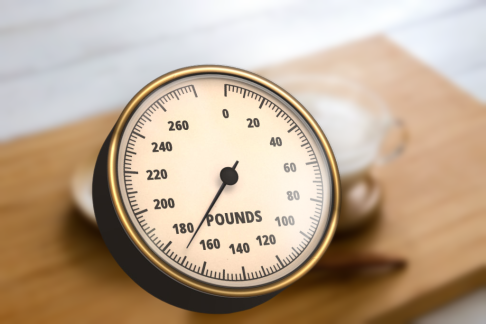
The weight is lb 172
